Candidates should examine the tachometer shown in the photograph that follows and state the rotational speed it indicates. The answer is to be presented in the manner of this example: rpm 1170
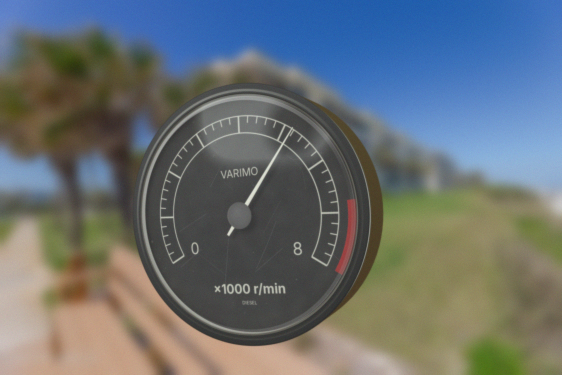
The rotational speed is rpm 5200
